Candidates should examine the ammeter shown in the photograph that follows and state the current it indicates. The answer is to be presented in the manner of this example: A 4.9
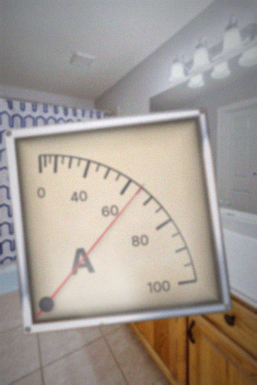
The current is A 65
